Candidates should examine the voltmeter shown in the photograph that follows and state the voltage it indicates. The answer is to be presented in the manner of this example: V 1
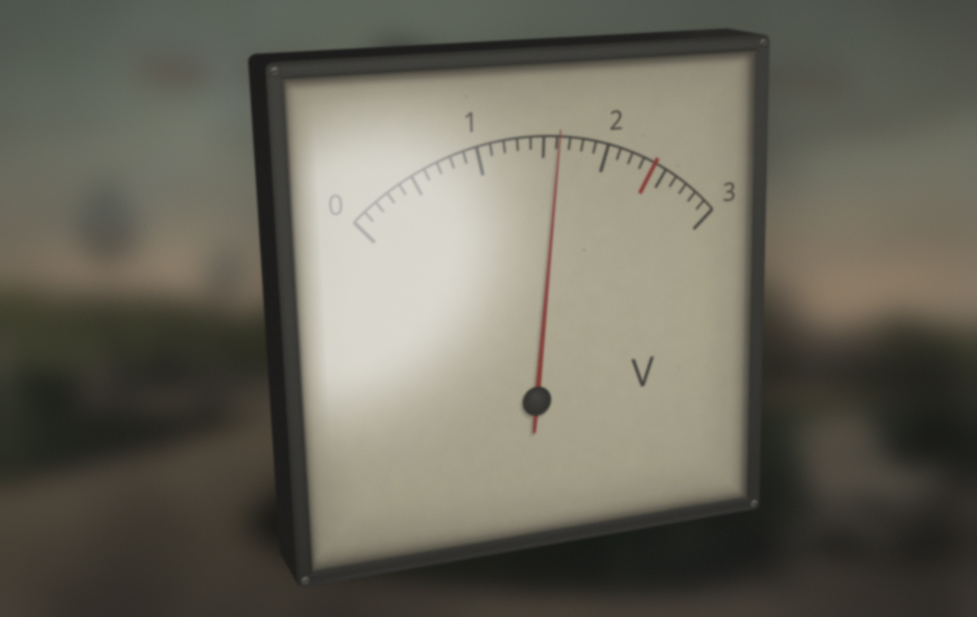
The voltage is V 1.6
